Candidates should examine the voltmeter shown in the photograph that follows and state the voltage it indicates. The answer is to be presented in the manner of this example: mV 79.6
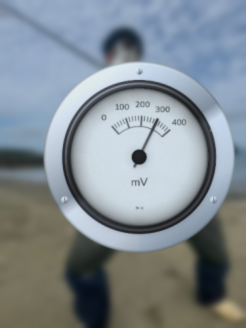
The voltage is mV 300
